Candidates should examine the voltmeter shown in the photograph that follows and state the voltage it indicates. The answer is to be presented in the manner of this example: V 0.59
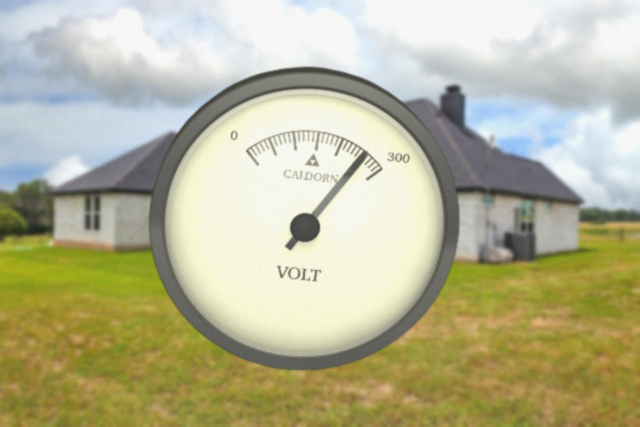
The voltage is V 250
